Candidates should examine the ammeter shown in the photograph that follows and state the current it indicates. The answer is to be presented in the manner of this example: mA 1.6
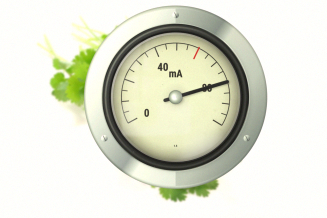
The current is mA 80
